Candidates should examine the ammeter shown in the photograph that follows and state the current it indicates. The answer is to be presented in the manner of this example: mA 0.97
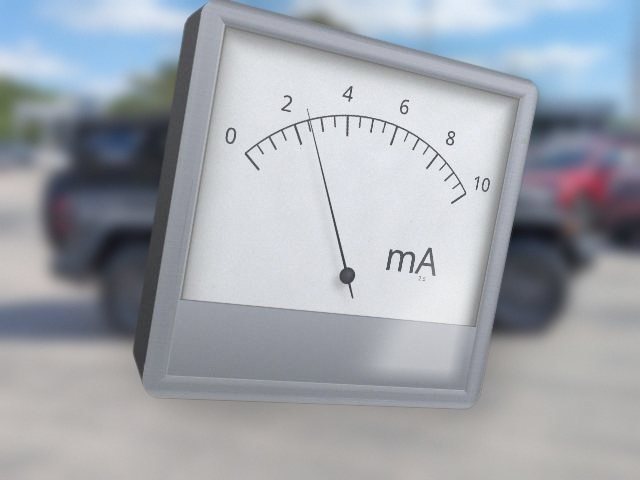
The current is mA 2.5
